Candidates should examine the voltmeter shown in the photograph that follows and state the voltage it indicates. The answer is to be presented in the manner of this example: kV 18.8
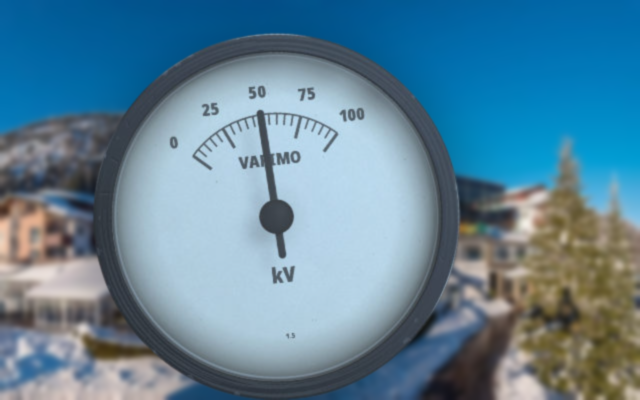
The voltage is kV 50
